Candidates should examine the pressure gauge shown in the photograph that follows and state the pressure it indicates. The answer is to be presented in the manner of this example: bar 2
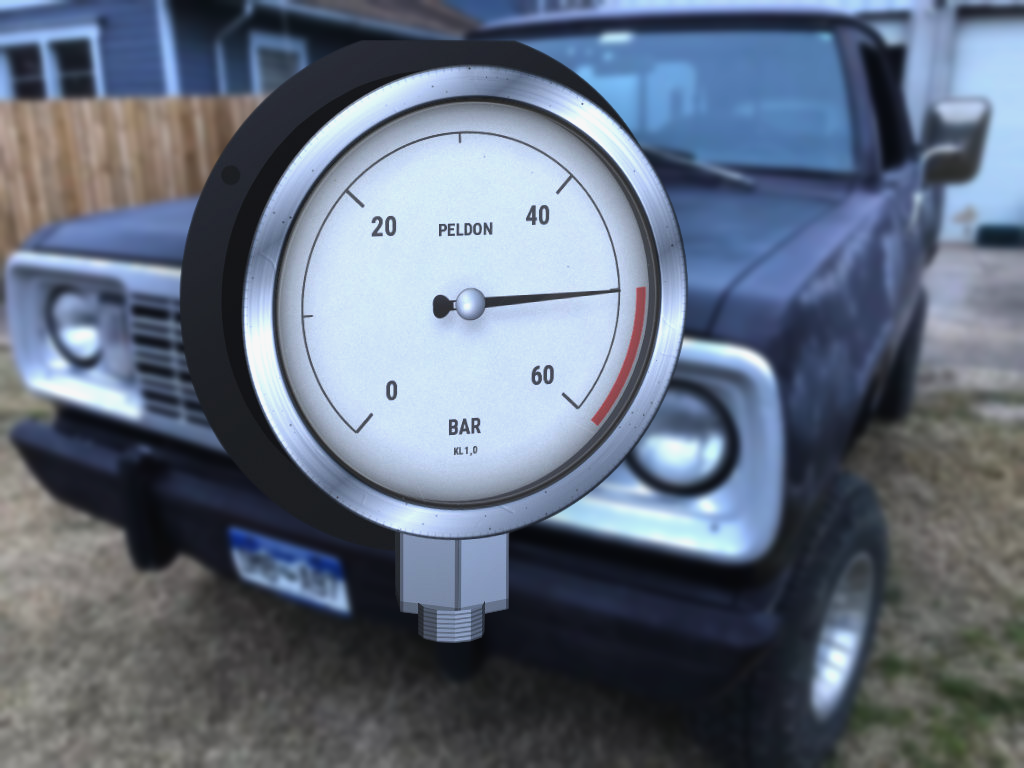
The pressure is bar 50
